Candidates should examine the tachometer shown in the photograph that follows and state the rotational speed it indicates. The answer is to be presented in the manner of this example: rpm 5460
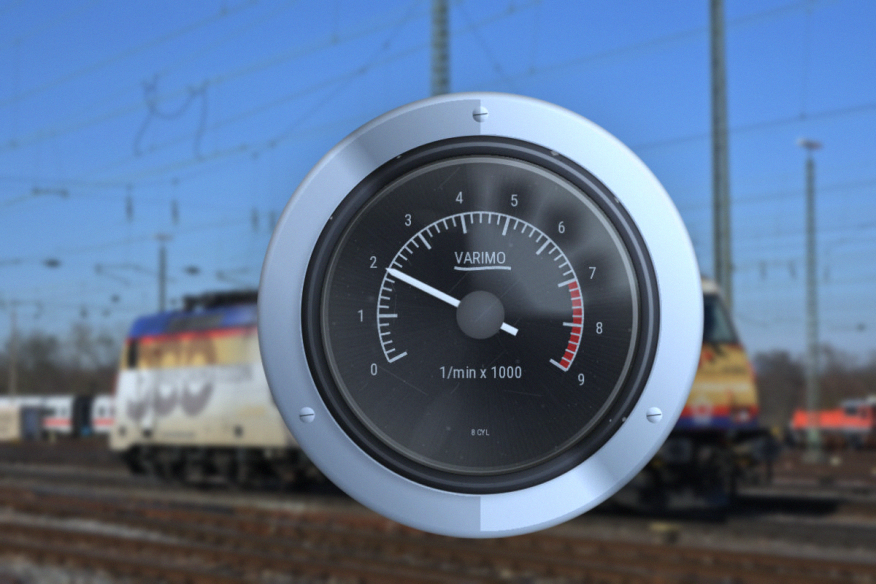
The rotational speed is rpm 2000
